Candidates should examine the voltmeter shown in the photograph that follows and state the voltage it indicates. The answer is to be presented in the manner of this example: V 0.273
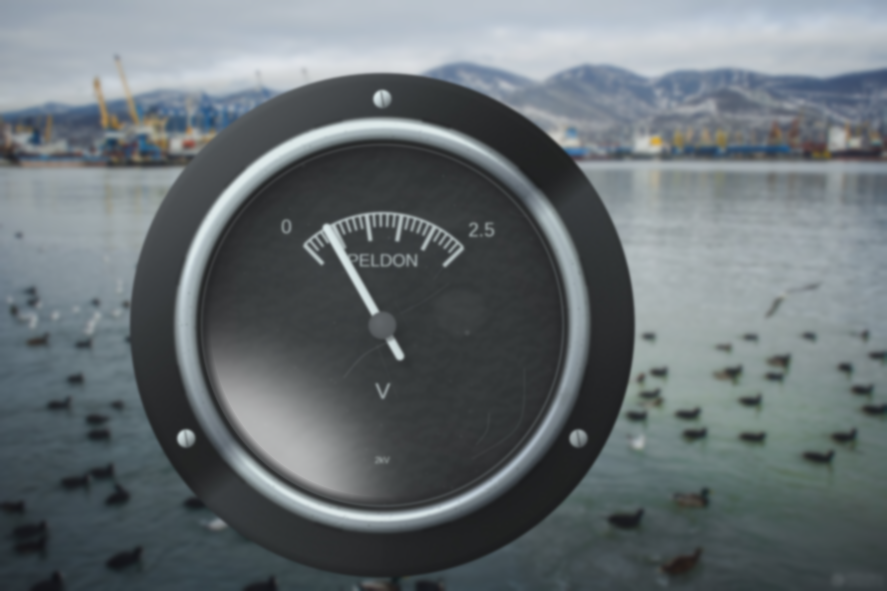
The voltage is V 0.4
